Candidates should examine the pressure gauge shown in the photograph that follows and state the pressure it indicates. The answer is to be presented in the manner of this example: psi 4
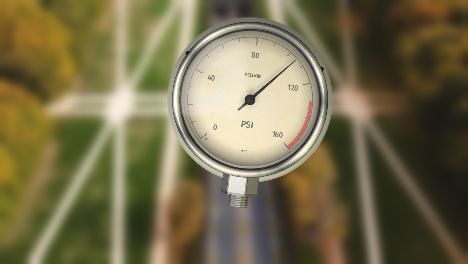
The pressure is psi 105
